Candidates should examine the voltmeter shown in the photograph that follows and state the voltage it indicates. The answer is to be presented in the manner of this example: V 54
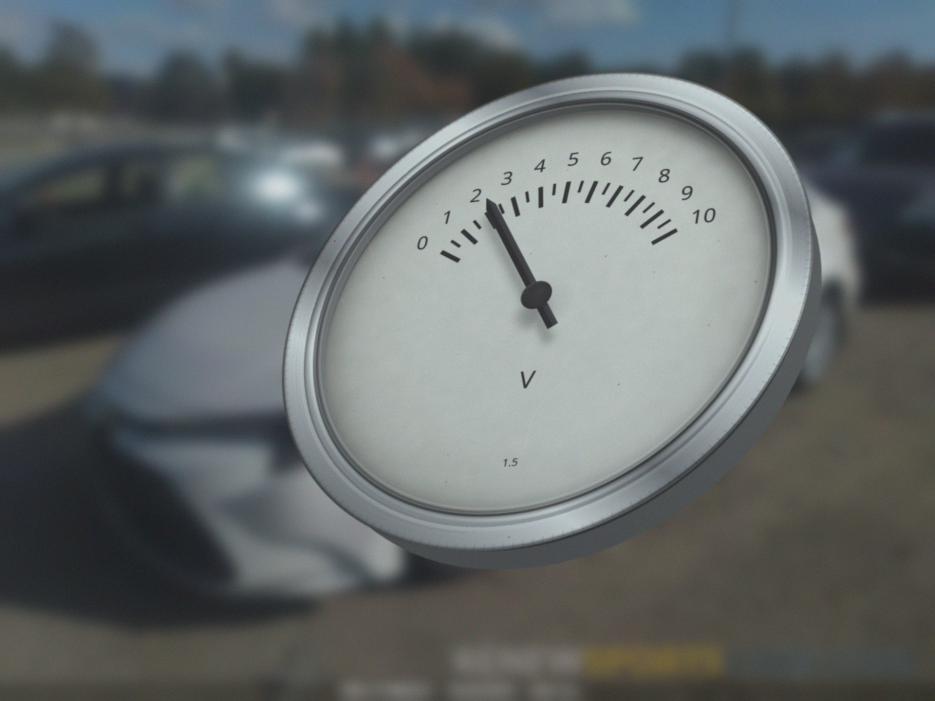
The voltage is V 2.25
